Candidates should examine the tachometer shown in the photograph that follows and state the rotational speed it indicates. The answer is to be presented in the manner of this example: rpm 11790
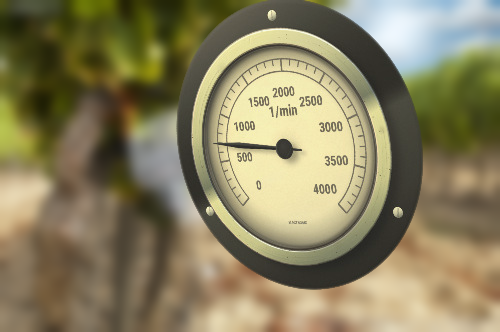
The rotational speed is rpm 700
